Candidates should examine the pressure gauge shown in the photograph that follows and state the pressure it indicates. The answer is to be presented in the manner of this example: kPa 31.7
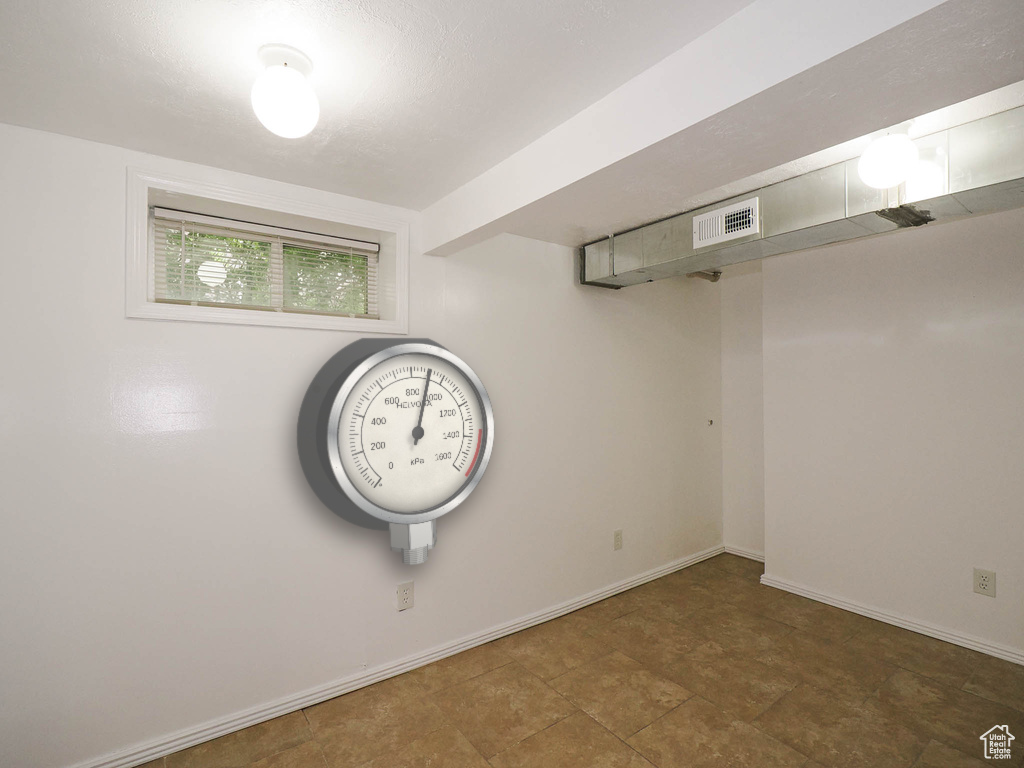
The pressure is kPa 900
